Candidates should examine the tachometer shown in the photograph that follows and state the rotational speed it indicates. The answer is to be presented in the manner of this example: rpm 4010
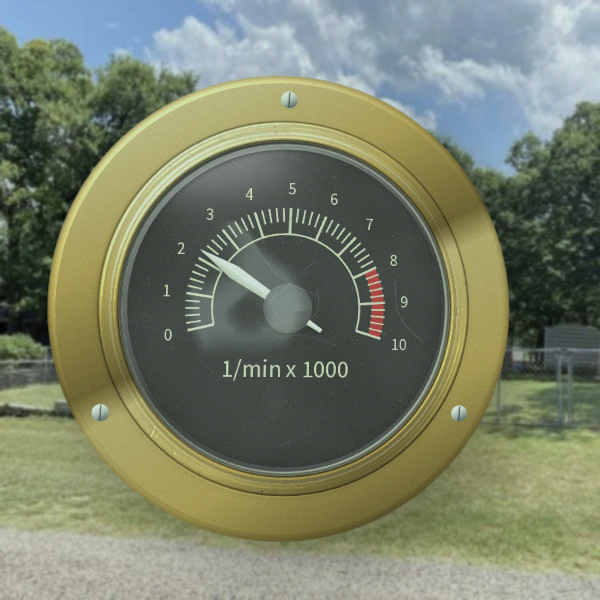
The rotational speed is rpm 2200
